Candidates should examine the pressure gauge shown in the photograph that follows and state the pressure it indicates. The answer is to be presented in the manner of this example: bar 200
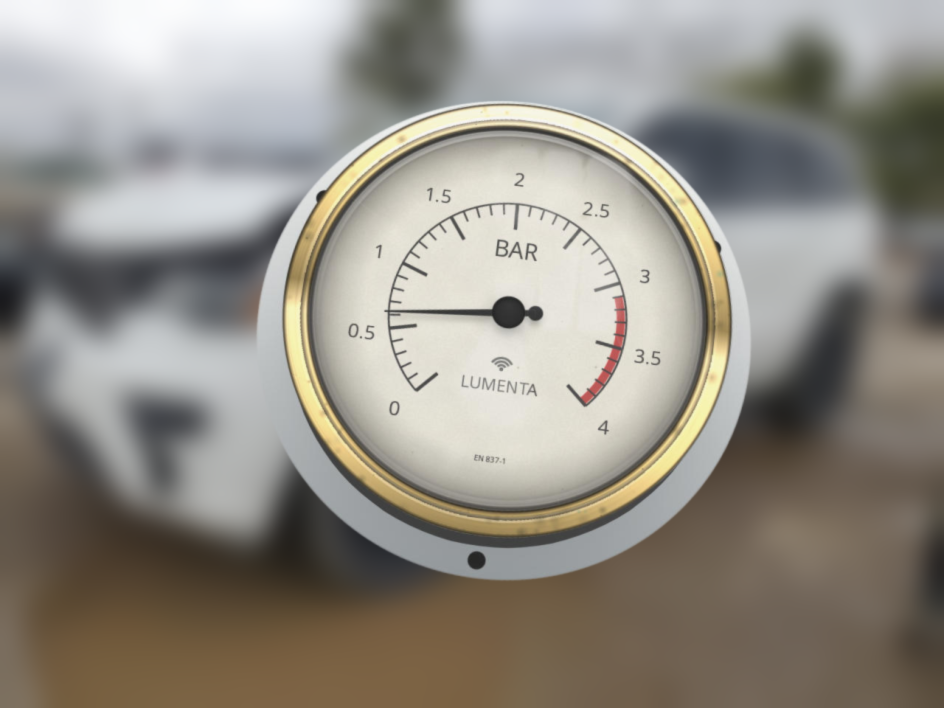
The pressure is bar 0.6
